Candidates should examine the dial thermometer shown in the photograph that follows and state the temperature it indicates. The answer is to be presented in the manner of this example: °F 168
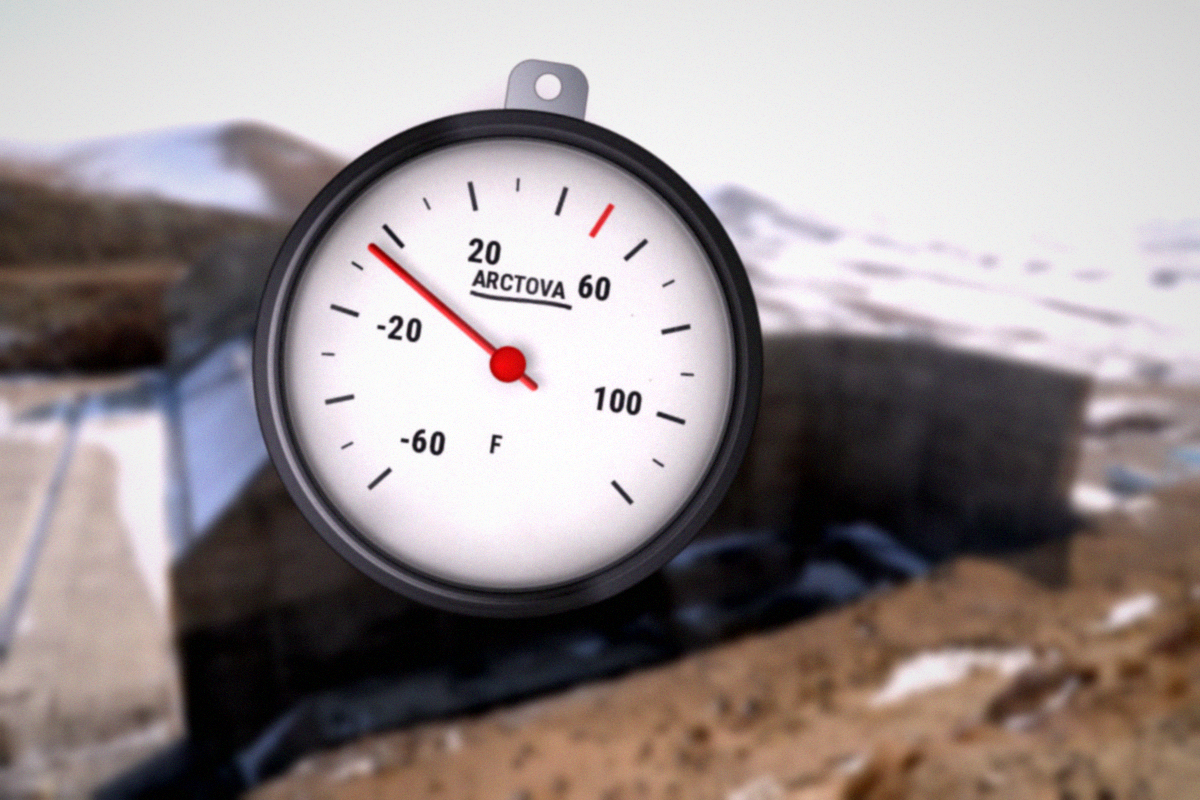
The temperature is °F -5
